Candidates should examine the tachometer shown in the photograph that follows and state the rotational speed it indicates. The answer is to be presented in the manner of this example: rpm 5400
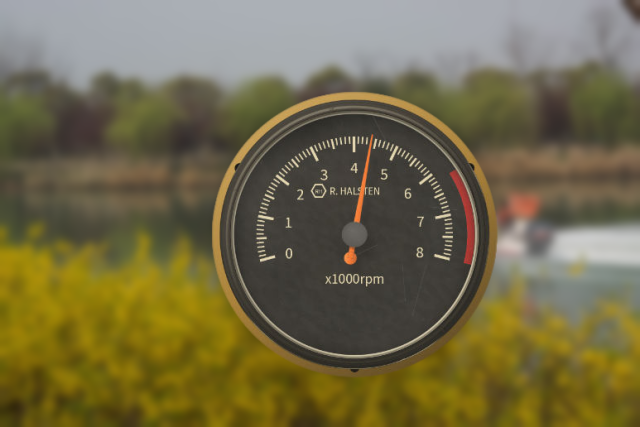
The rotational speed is rpm 4400
